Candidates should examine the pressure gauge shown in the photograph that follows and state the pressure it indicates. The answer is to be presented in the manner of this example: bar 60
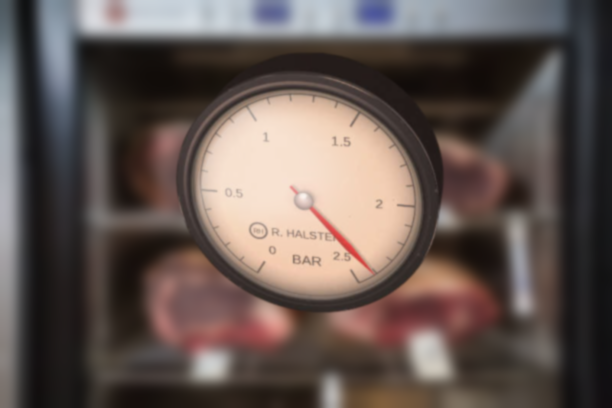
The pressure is bar 2.4
